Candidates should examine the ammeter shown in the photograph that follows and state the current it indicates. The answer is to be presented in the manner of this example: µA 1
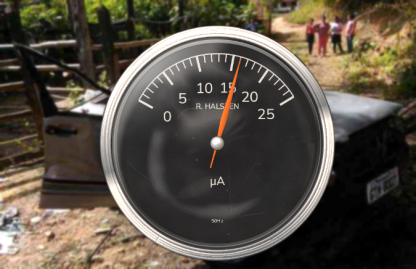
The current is µA 16
